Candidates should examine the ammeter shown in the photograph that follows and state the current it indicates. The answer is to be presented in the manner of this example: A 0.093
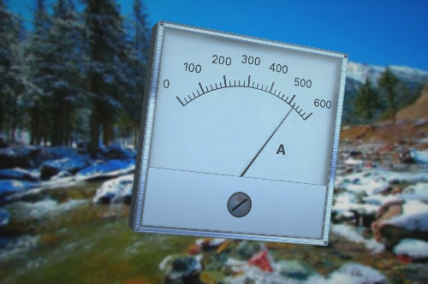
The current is A 520
